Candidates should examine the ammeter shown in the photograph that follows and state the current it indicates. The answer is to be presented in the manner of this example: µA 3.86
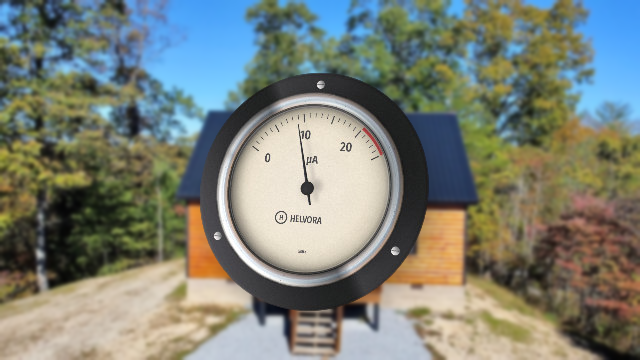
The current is µA 9
